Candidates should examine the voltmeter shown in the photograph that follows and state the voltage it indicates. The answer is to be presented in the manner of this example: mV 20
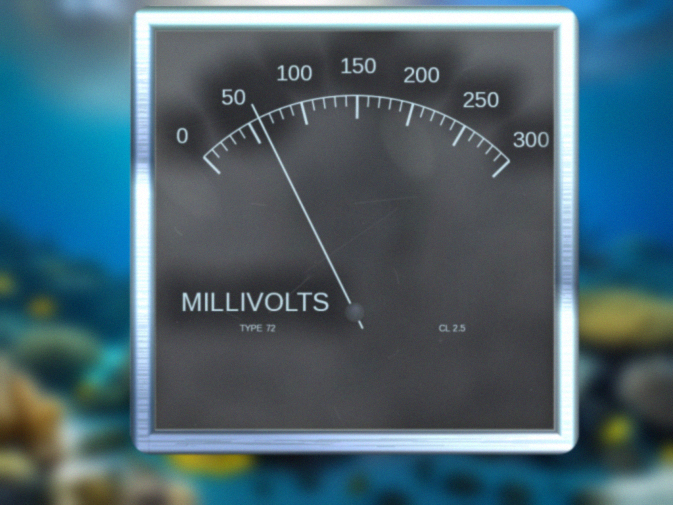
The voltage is mV 60
